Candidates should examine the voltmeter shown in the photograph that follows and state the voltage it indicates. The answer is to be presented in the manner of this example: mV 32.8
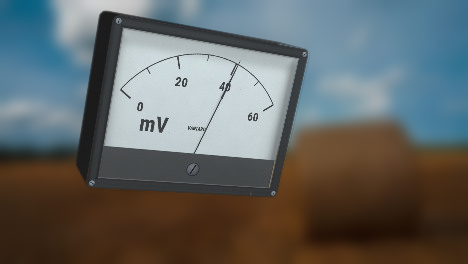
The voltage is mV 40
